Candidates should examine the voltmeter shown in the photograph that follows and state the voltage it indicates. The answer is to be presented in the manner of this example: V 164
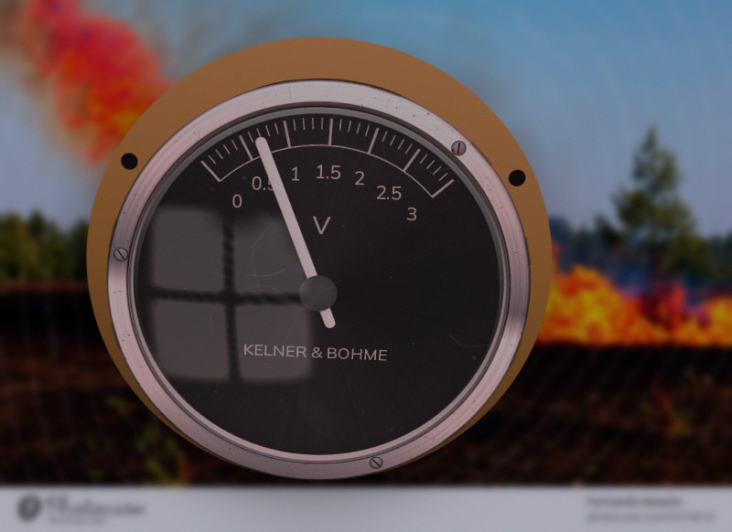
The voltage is V 0.7
